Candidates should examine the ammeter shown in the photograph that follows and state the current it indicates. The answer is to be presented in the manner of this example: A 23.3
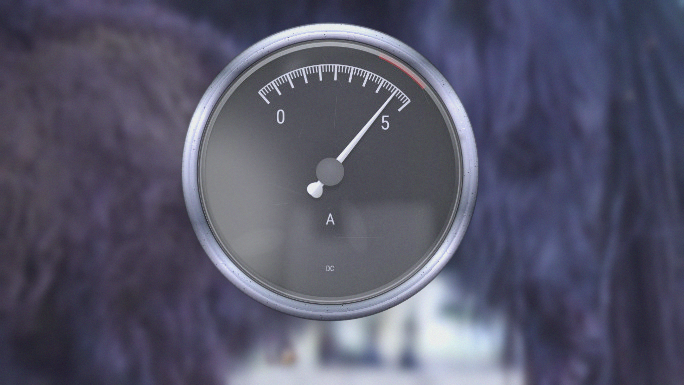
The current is A 4.5
